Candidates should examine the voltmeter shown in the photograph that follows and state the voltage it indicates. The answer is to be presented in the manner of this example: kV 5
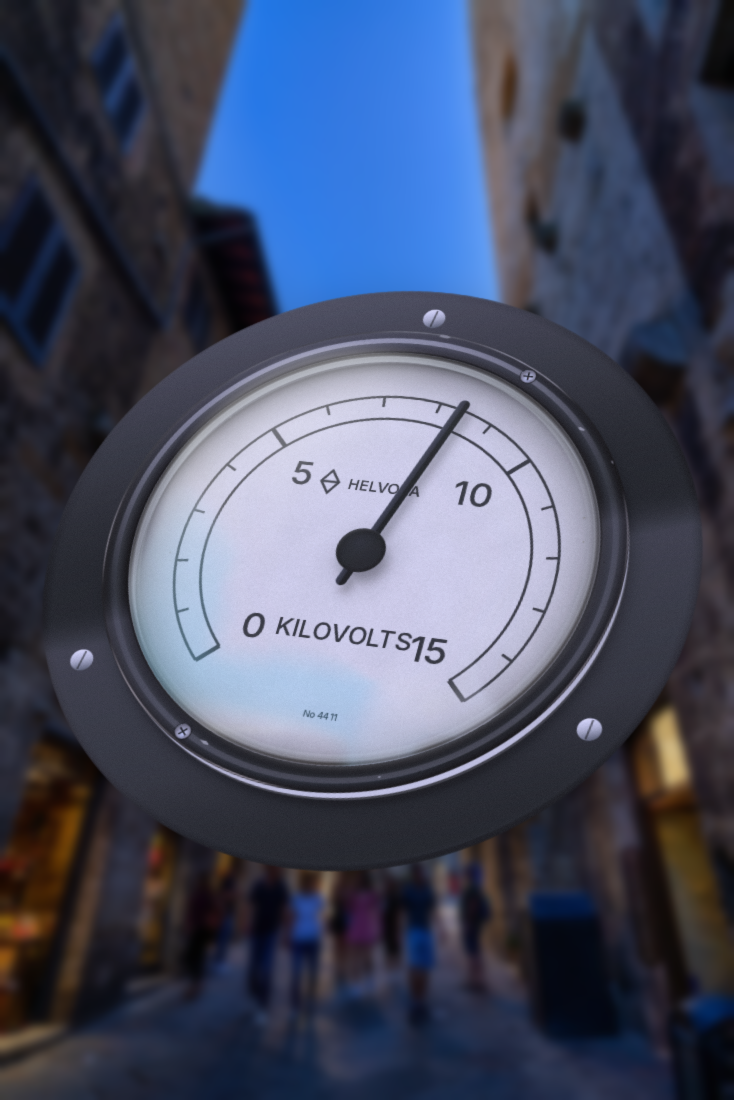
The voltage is kV 8.5
